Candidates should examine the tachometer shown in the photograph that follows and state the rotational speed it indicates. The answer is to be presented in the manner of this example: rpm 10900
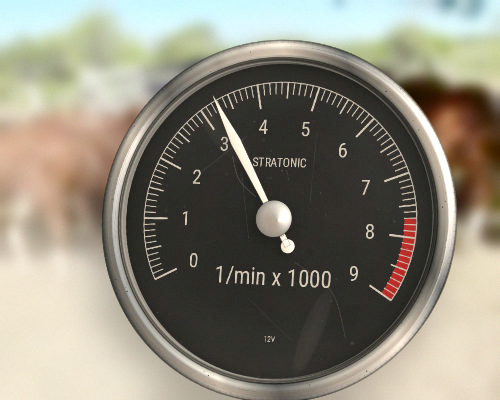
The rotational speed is rpm 3300
